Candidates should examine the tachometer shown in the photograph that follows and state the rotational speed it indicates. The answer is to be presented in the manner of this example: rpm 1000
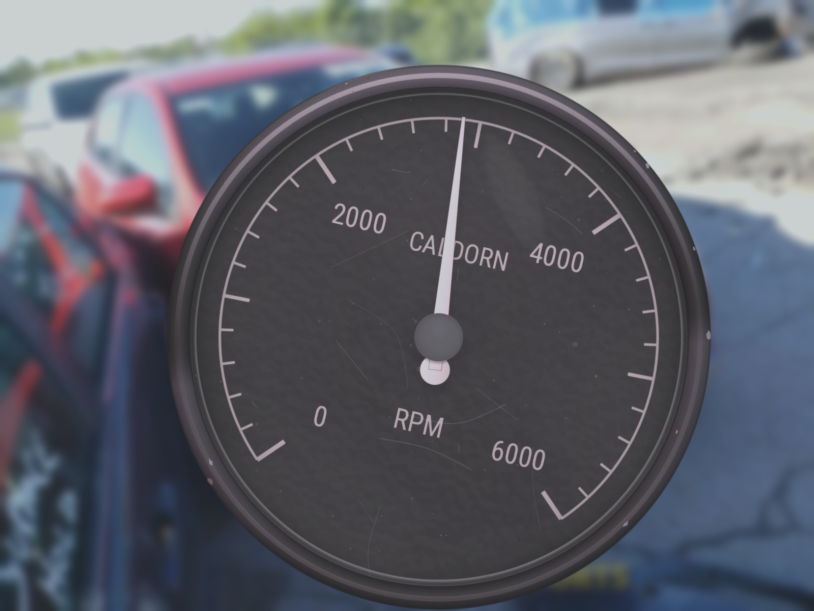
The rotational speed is rpm 2900
